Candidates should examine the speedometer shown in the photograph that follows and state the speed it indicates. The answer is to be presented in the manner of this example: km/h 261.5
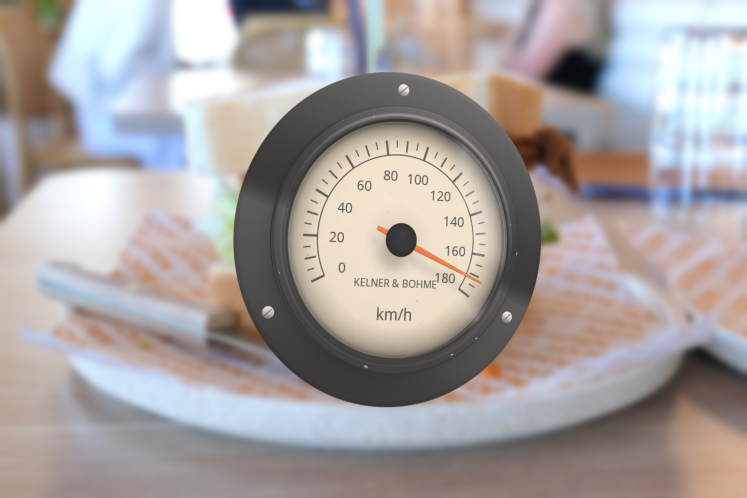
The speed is km/h 172.5
